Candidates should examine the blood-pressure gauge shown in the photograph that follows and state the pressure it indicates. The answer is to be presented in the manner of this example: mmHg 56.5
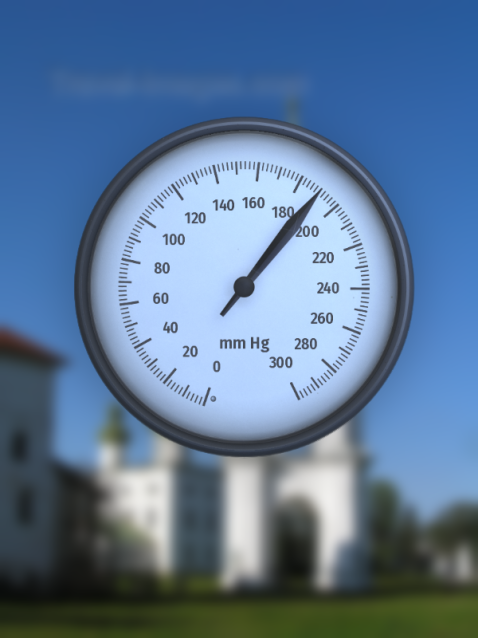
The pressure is mmHg 190
